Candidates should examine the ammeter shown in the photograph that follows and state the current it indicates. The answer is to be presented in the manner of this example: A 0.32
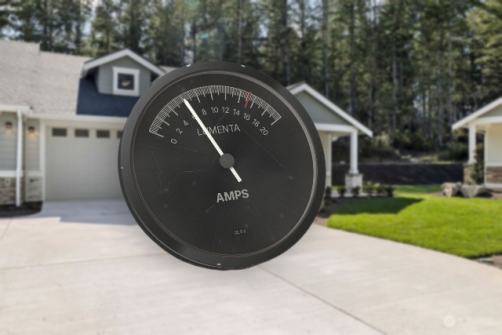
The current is A 6
